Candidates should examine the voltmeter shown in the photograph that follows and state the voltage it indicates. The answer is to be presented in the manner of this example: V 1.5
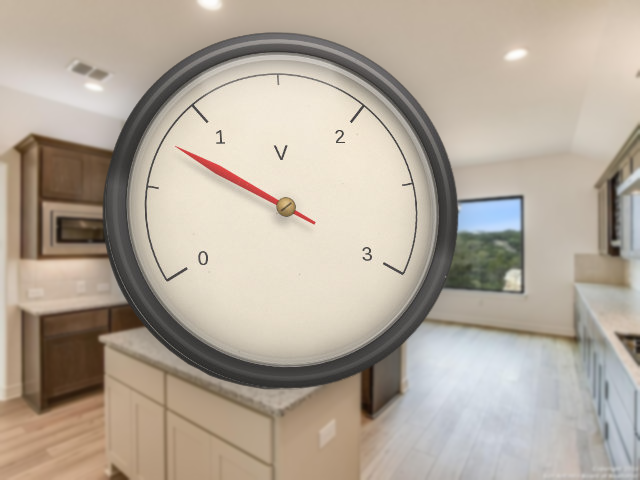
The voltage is V 0.75
